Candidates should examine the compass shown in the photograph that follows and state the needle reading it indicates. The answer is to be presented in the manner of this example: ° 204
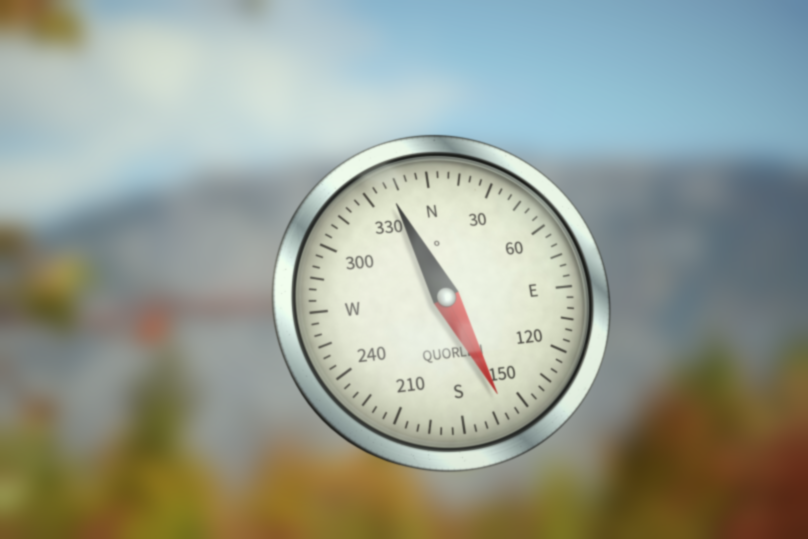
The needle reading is ° 160
